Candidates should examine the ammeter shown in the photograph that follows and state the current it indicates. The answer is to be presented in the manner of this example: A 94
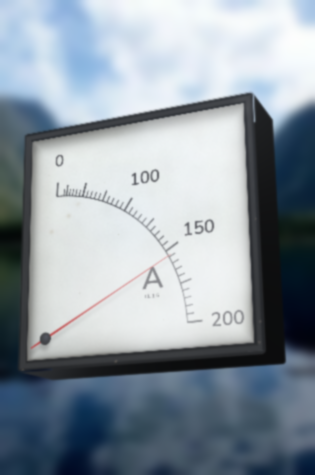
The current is A 155
